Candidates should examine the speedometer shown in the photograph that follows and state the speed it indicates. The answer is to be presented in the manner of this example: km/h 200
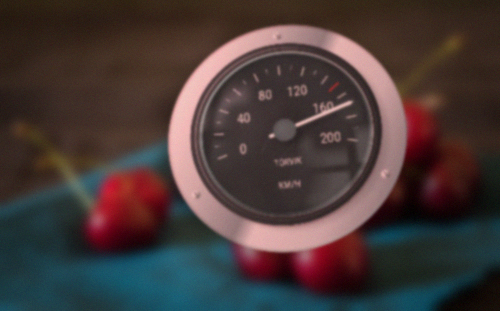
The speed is km/h 170
